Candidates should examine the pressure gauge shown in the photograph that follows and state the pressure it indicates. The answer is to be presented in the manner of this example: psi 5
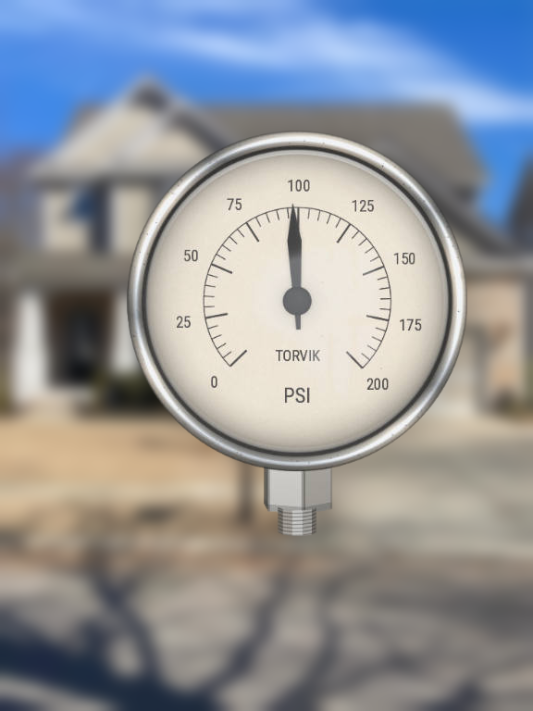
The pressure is psi 97.5
